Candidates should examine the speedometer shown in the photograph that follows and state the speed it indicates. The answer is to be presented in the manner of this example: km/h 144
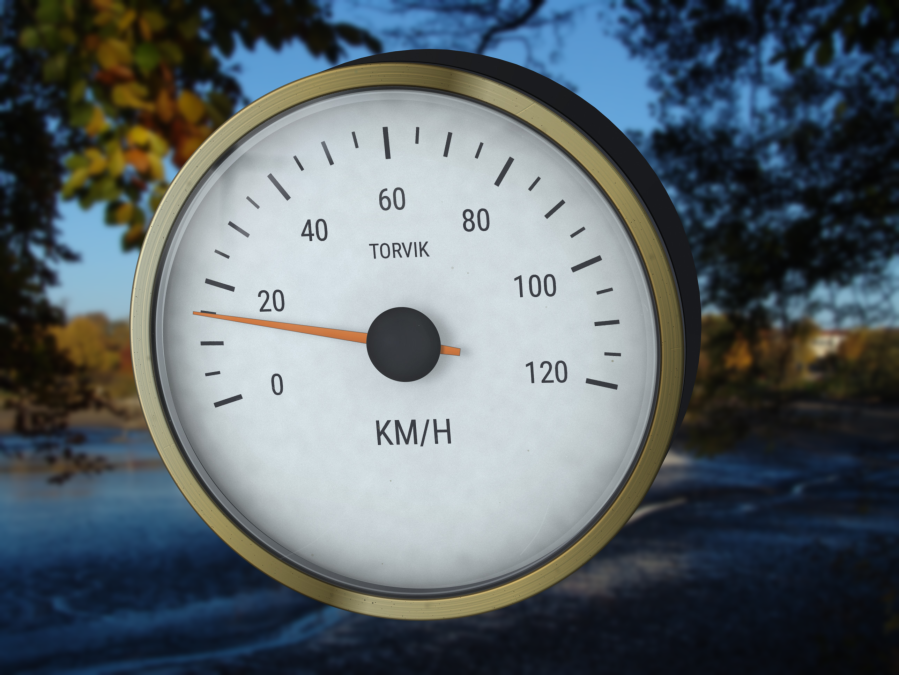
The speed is km/h 15
